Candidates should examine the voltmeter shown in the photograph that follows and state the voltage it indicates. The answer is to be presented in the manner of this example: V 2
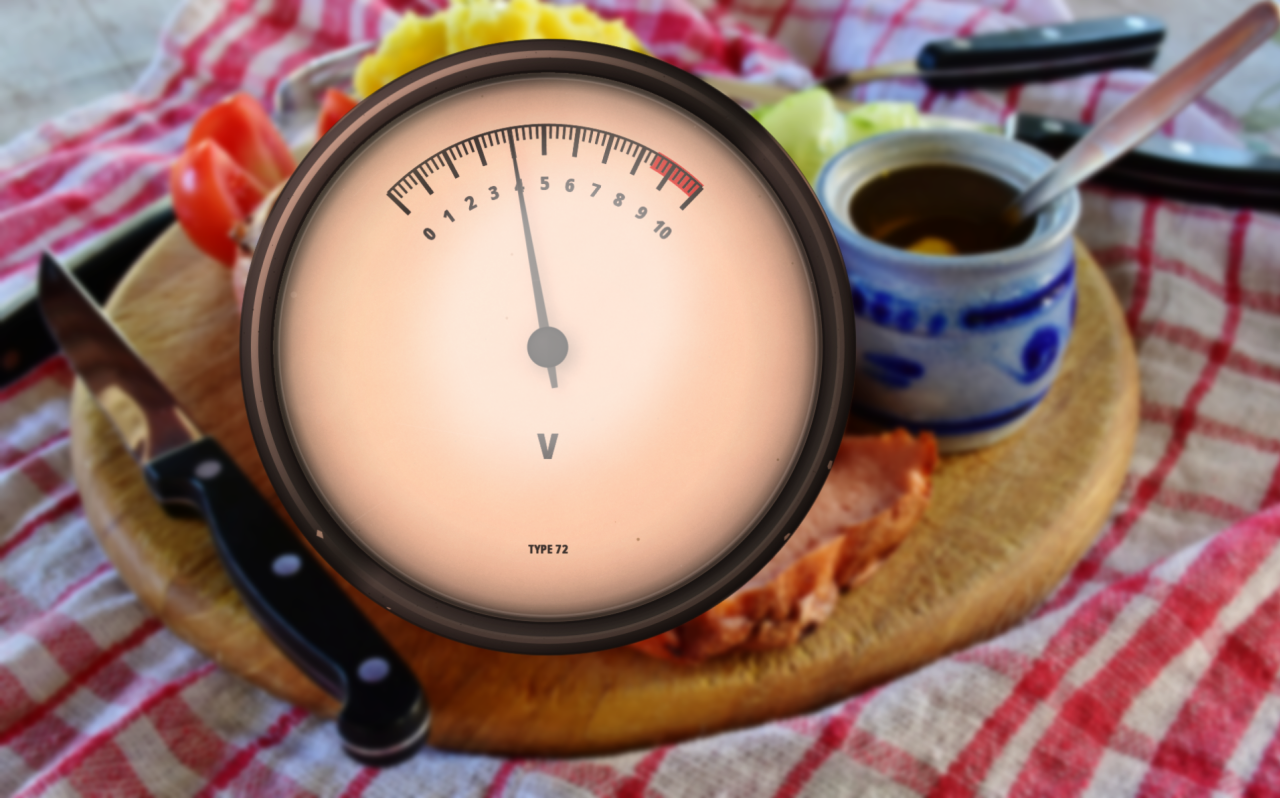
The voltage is V 4
